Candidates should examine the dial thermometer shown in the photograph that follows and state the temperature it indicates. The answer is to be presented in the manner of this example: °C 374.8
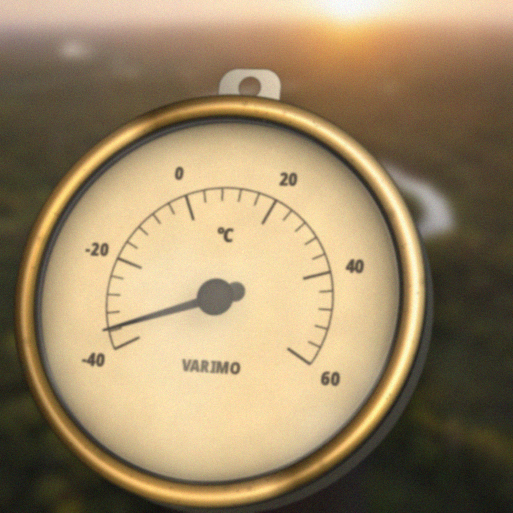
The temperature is °C -36
